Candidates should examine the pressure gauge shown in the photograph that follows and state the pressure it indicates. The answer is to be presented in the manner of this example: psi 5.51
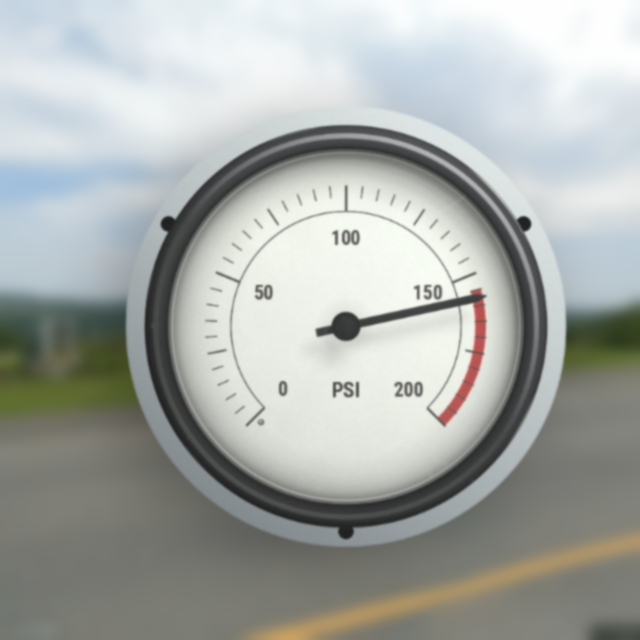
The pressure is psi 157.5
